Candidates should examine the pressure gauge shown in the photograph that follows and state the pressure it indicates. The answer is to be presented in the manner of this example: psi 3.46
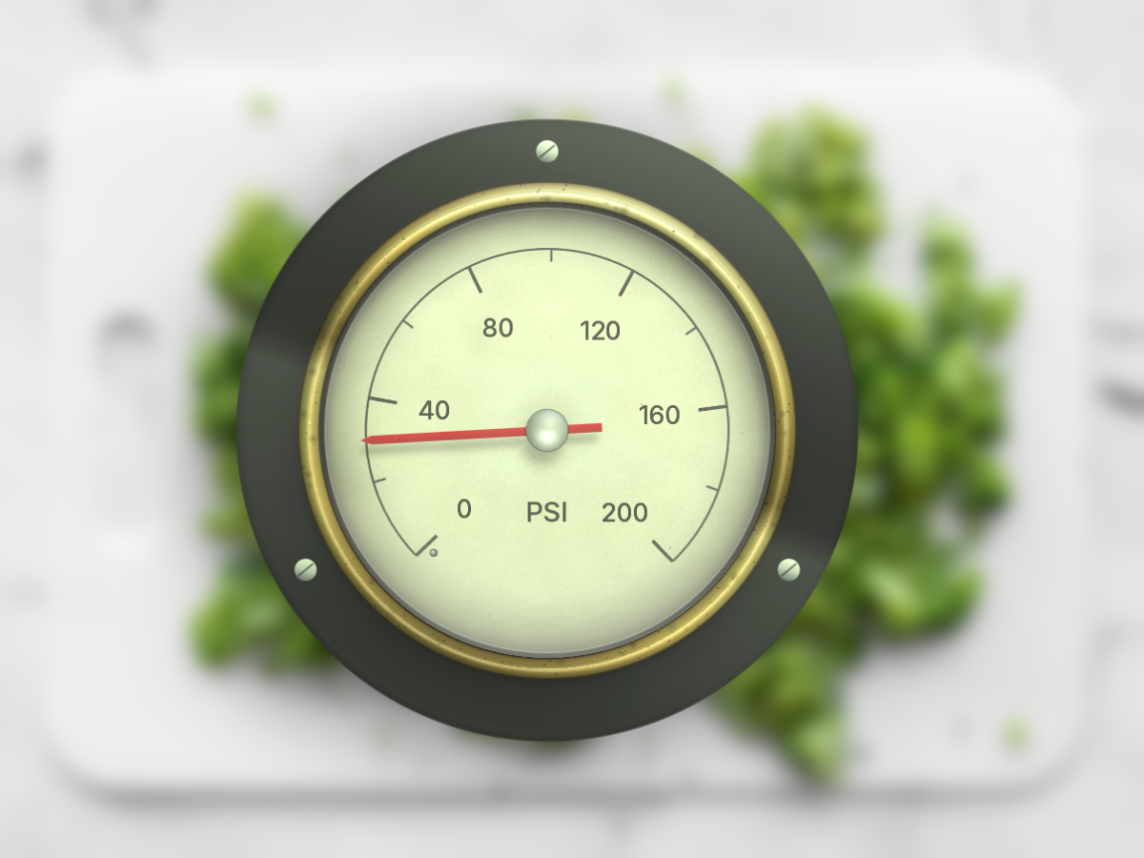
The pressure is psi 30
